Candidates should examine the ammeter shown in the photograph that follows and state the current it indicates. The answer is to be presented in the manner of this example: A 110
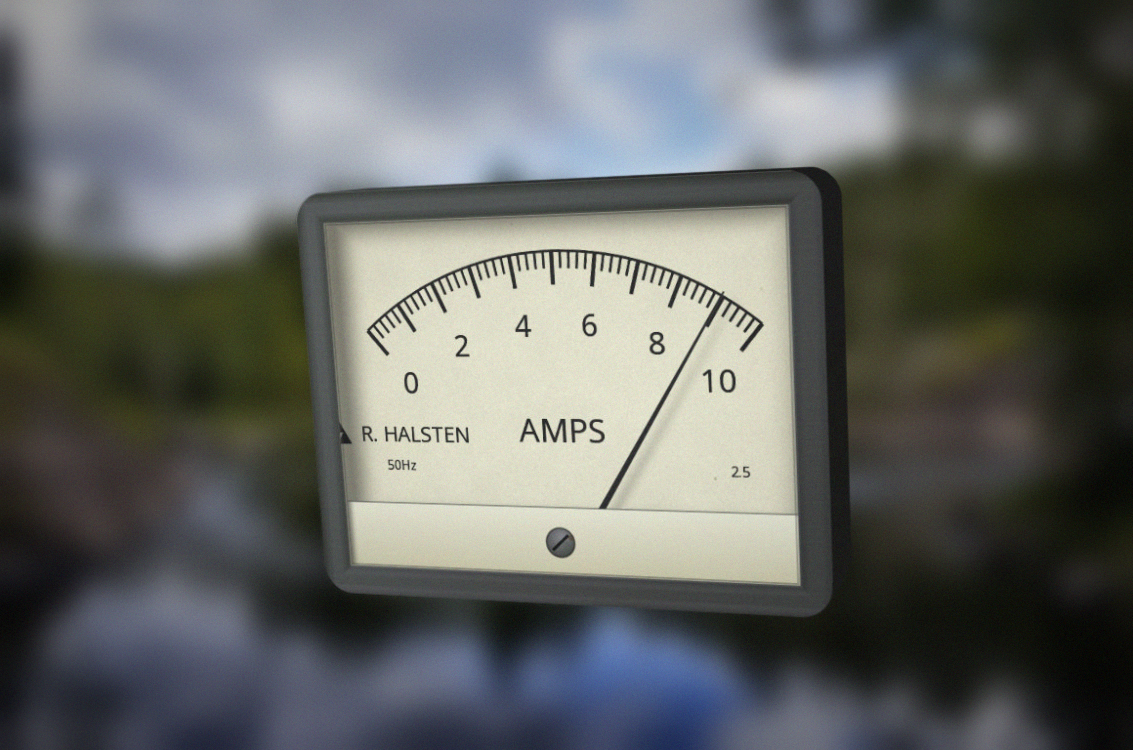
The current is A 9
